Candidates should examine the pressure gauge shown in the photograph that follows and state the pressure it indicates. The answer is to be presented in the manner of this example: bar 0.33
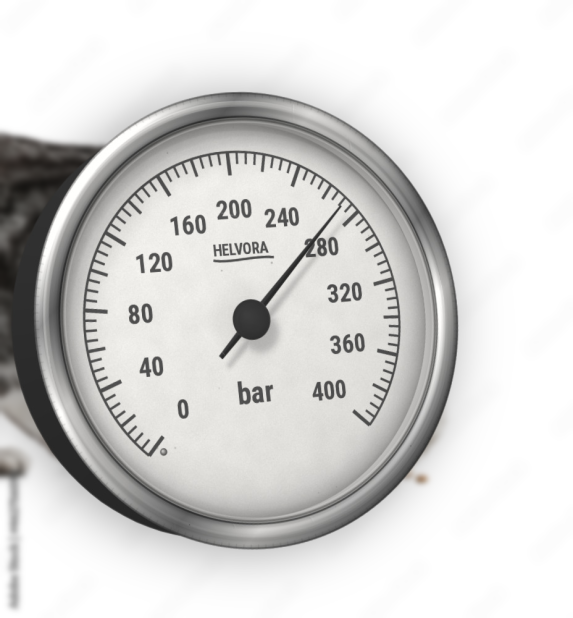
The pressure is bar 270
